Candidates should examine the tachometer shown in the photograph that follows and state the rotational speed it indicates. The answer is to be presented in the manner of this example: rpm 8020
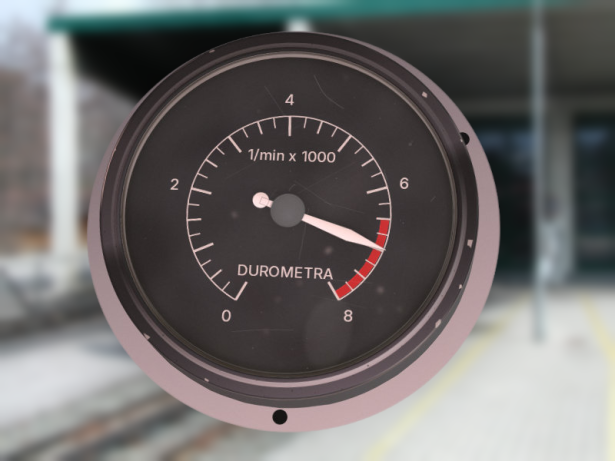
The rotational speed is rpm 7000
